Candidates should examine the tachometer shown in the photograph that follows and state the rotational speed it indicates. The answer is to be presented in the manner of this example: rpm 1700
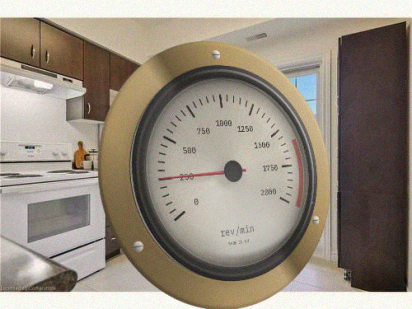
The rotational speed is rpm 250
